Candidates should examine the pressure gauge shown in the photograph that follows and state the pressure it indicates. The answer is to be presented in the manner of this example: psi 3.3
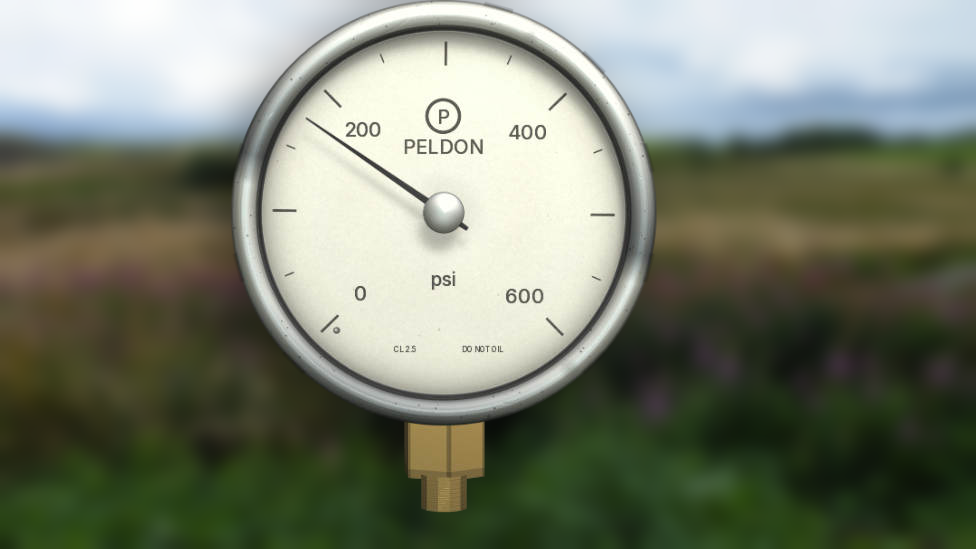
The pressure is psi 175
